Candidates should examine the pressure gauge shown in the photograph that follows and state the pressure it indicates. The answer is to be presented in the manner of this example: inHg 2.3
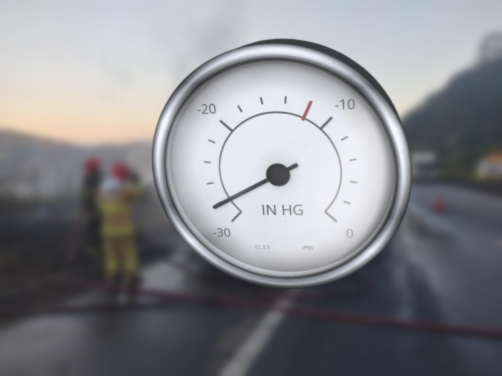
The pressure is inHg -28
